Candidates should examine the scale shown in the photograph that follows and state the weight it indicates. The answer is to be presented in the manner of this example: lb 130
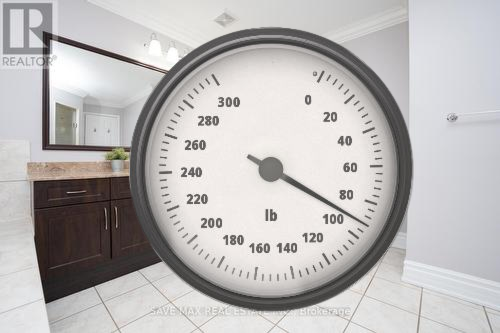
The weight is lb 92
